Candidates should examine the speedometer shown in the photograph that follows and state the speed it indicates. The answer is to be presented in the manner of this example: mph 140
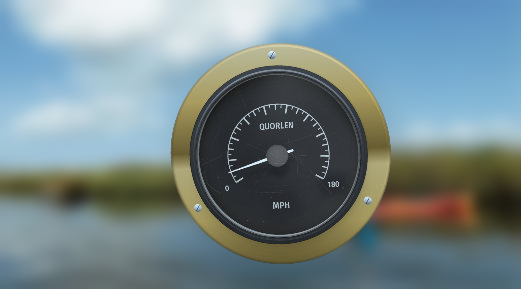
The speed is mph 10
